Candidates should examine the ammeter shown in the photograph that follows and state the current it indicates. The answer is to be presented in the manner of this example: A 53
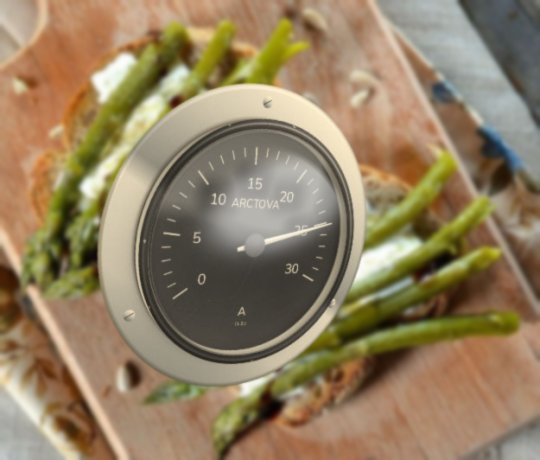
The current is A 25
